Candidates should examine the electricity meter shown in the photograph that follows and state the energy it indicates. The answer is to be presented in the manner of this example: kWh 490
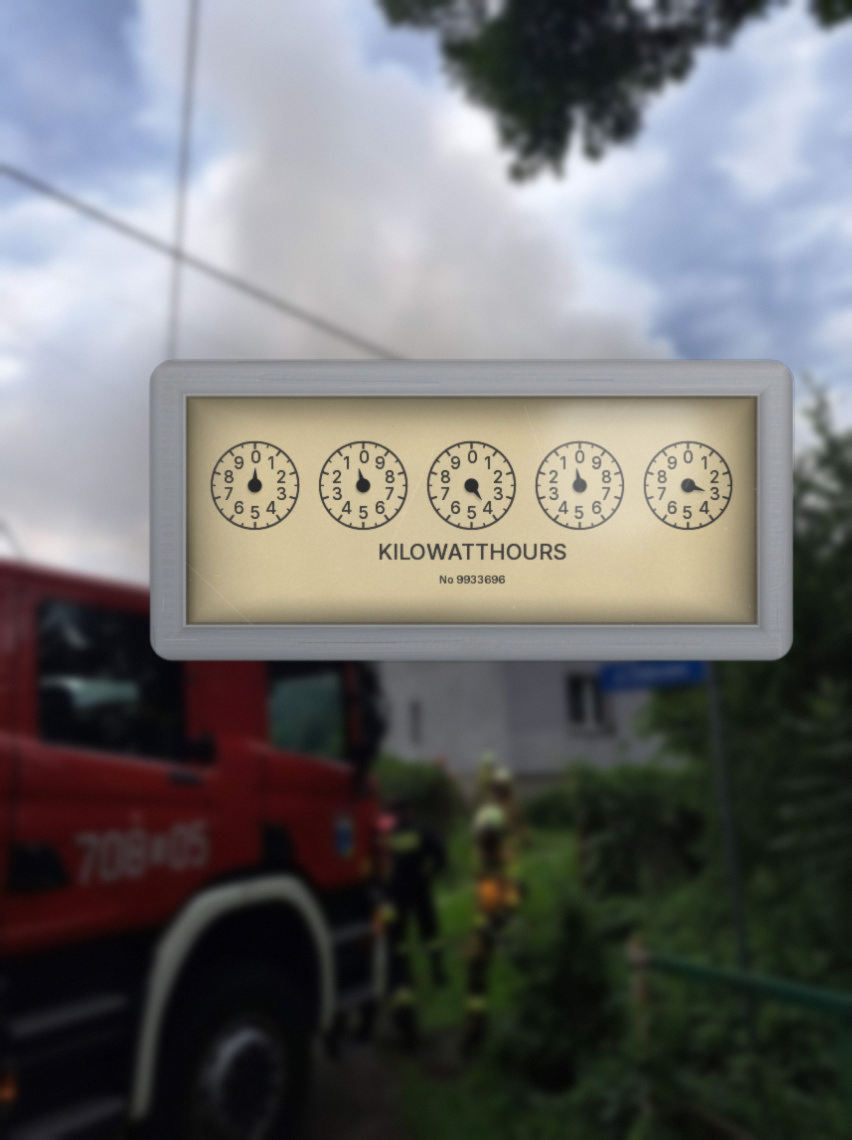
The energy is kWh 403
